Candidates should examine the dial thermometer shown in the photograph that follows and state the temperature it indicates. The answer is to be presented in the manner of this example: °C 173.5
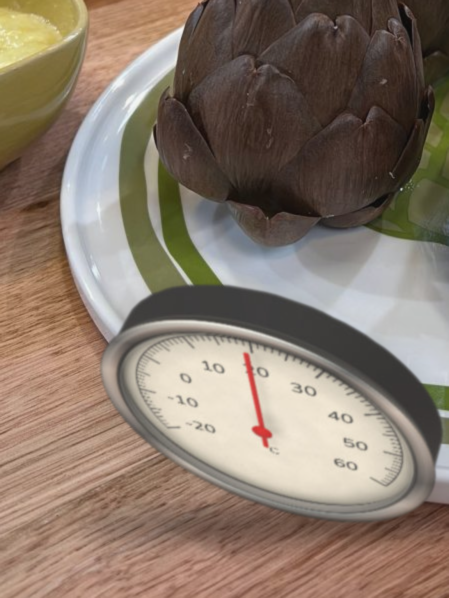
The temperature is °C 20
